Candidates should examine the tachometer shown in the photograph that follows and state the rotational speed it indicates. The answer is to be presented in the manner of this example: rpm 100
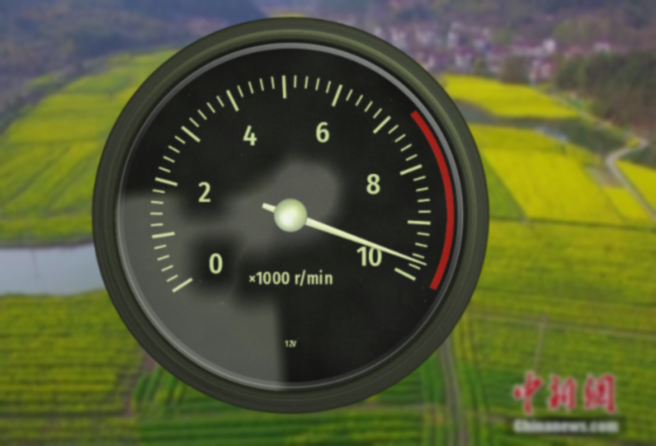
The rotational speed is rpm 9700
